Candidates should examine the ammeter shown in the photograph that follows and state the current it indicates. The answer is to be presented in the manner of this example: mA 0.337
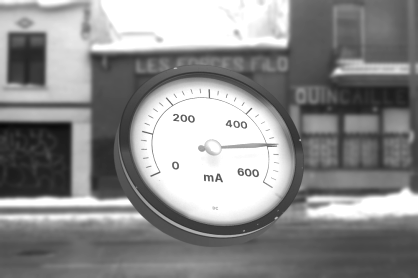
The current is mA 500
